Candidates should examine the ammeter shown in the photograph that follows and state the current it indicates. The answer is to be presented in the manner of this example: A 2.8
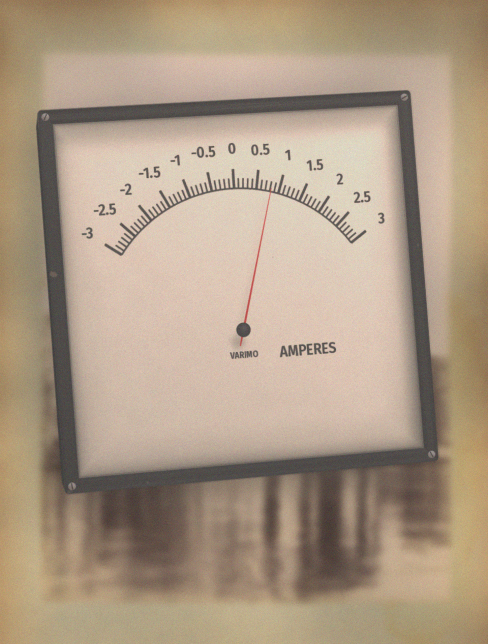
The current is A 0.8
